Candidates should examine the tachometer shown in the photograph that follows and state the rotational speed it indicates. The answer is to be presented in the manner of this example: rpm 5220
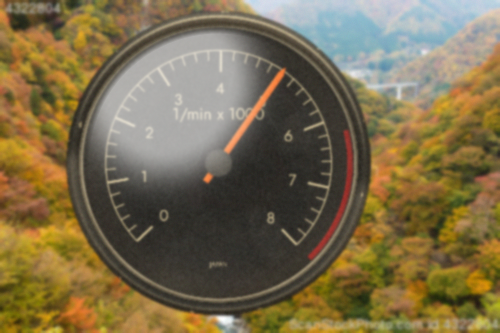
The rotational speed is rpm 5000
